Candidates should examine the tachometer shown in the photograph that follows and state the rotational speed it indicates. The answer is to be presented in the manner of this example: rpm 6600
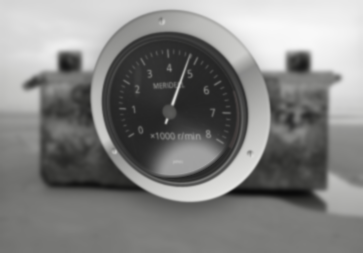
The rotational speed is rpm 4800
